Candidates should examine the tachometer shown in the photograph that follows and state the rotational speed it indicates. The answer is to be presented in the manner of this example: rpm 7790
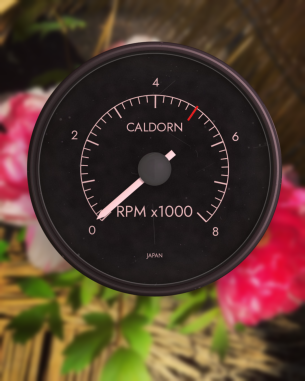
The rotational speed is rpm 100
